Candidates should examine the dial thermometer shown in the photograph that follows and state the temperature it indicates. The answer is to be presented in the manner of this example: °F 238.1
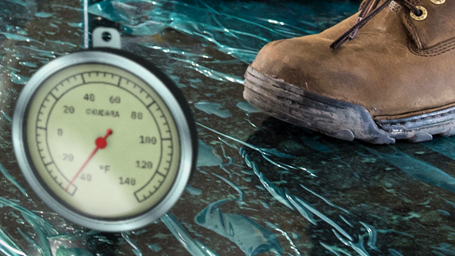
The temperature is °F -36
